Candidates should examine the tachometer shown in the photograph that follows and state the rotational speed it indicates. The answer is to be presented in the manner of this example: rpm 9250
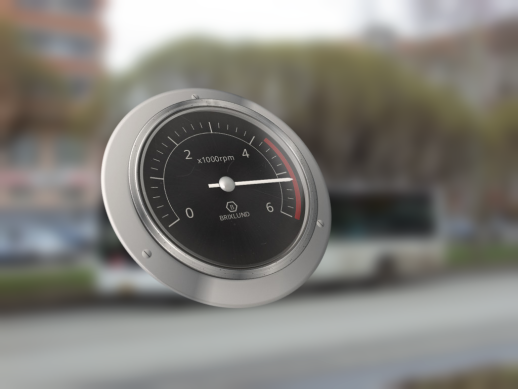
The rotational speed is rpm 5200
